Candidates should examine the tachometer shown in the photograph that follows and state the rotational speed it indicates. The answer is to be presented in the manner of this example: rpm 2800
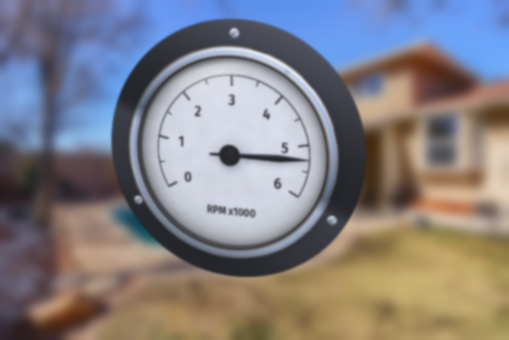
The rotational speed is rpm 5250
